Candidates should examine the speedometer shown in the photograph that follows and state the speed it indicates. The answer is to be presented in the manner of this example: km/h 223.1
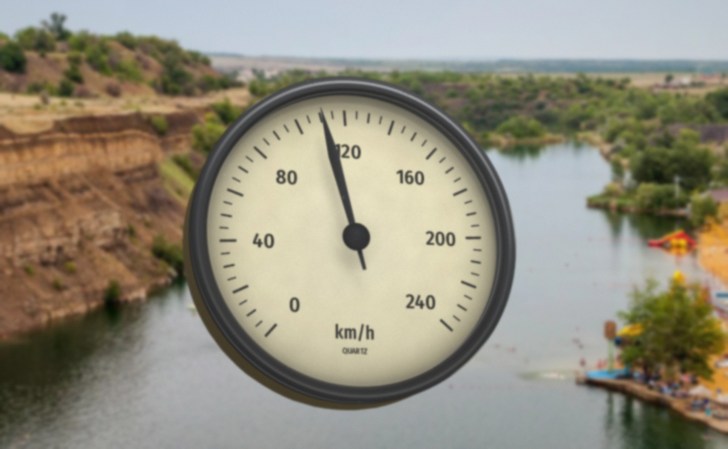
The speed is km/h 110
